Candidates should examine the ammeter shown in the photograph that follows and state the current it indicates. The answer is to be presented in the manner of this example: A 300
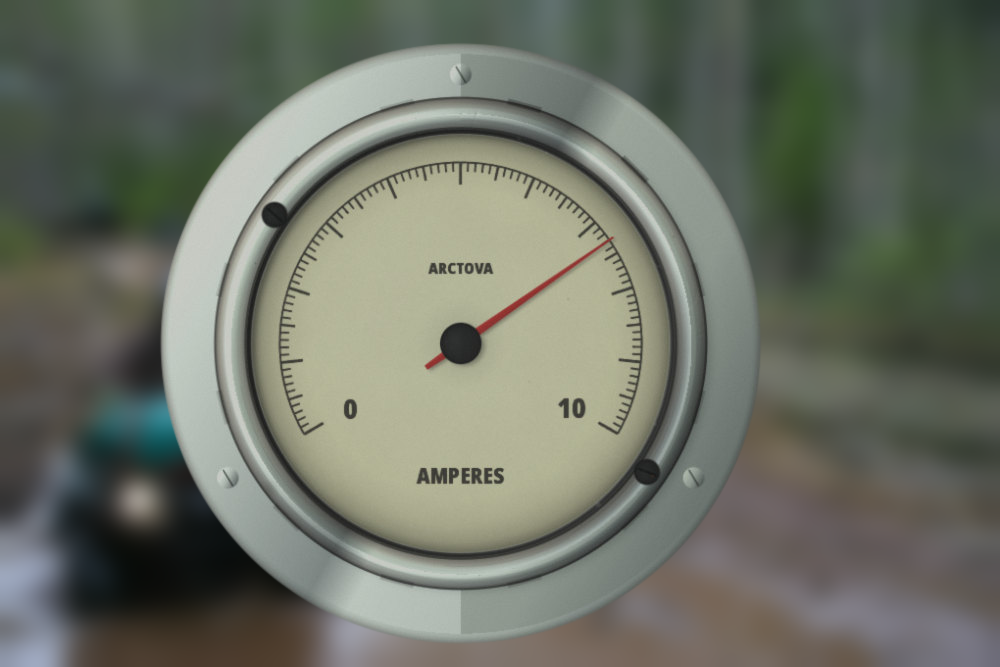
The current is A 7.3
